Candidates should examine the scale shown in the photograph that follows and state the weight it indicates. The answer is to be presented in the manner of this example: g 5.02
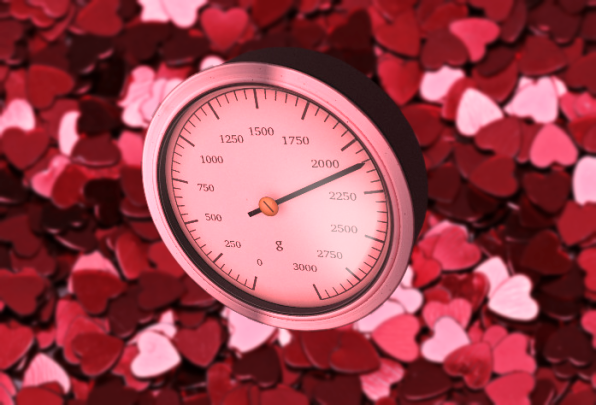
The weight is g 2100
